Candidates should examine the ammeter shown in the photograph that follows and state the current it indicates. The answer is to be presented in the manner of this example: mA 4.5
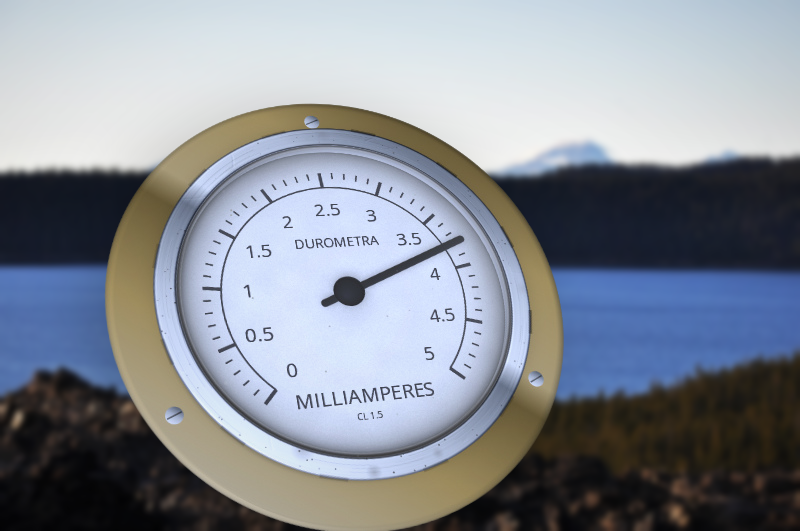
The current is mA 3.8
